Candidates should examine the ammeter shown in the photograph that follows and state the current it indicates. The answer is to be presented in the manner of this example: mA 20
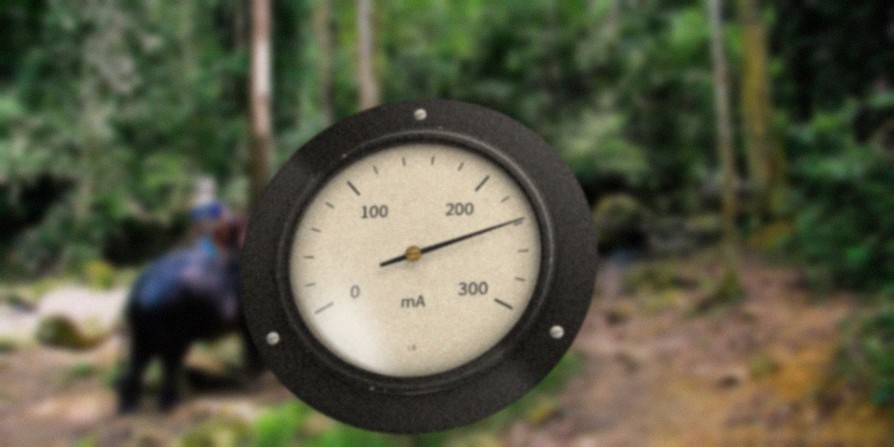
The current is mA 240
